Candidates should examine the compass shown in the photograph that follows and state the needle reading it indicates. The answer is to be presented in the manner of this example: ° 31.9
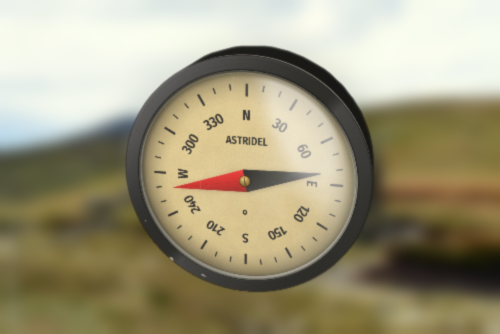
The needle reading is ° 260
